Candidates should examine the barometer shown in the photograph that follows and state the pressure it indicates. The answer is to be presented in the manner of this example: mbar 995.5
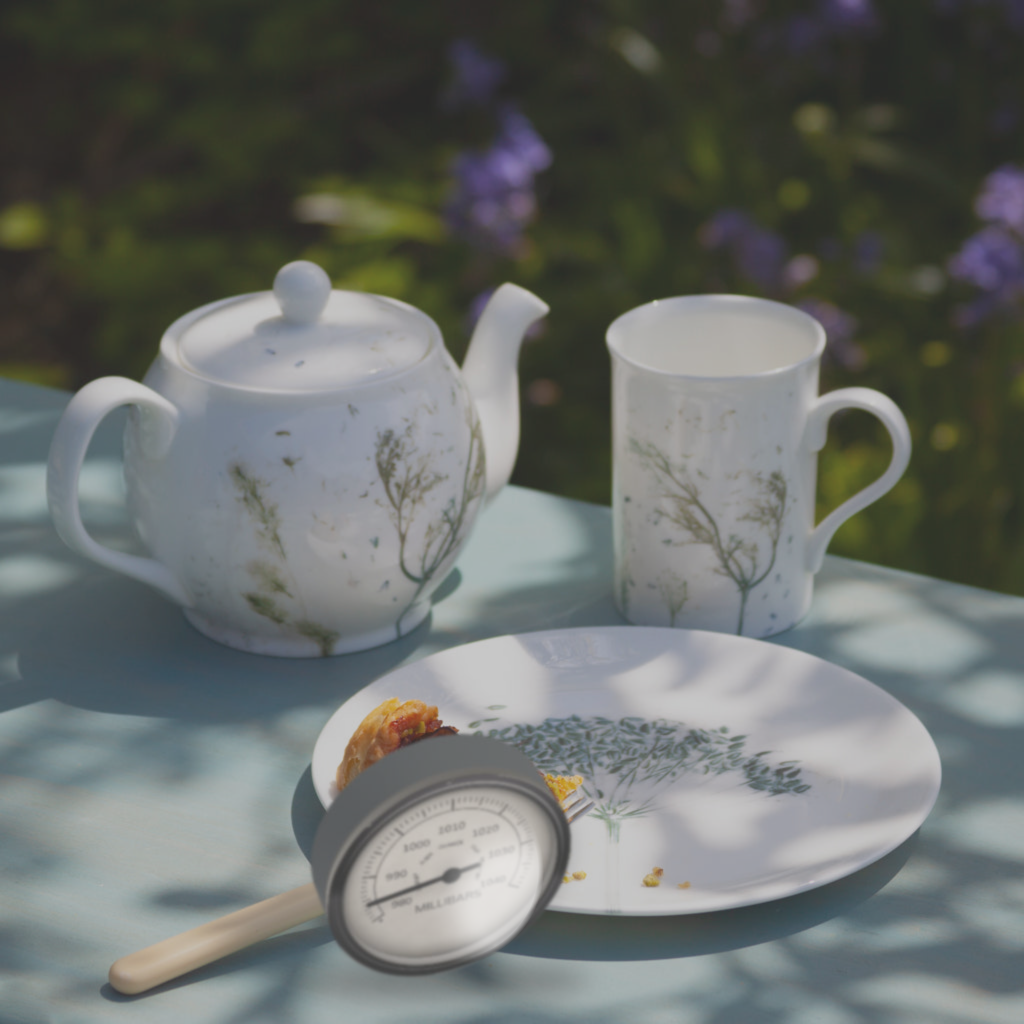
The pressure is mbar 985
